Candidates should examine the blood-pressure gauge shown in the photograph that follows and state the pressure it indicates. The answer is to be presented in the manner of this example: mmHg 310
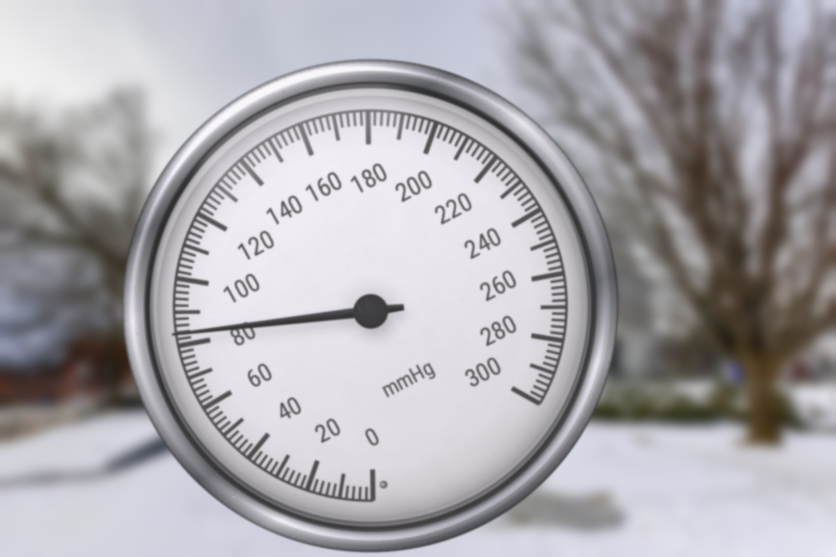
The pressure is mmHg 84
